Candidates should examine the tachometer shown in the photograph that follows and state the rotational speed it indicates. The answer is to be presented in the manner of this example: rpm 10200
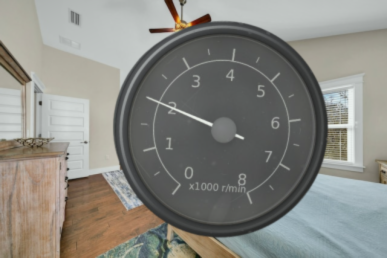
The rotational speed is rpm 2000
